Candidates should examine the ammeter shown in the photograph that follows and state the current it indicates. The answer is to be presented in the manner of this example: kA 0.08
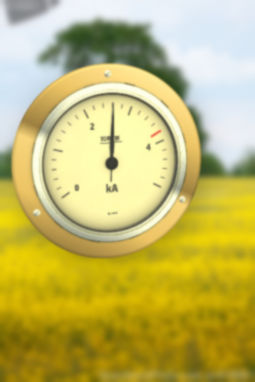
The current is kA 2.6
